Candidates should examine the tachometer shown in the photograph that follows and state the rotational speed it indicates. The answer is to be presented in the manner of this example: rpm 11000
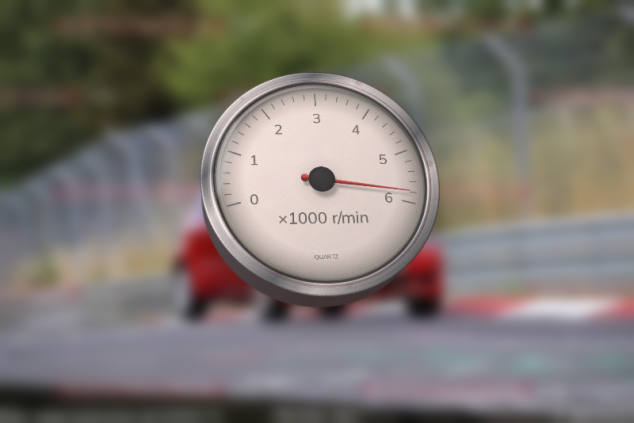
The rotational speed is rpm 5800
